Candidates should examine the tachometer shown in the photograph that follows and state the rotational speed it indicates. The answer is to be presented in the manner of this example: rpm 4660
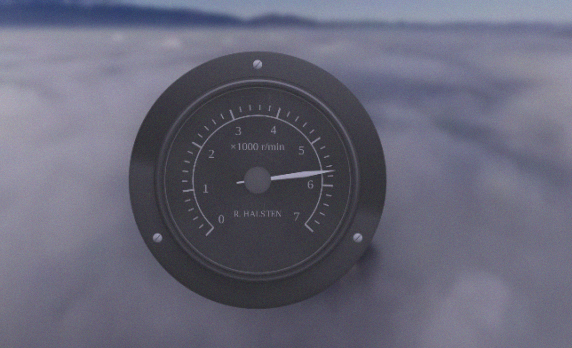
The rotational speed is rpm 5700
